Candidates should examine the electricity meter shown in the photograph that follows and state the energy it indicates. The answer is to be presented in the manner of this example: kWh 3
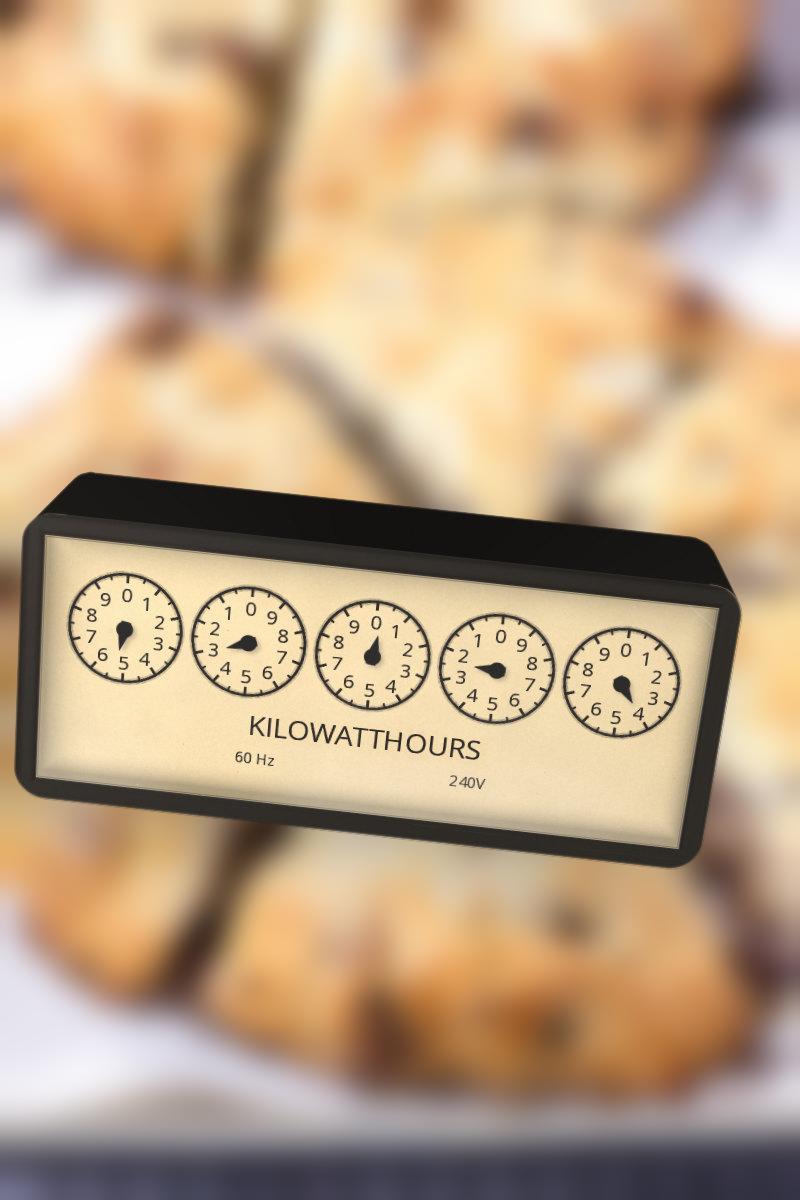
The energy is kWh 53024
